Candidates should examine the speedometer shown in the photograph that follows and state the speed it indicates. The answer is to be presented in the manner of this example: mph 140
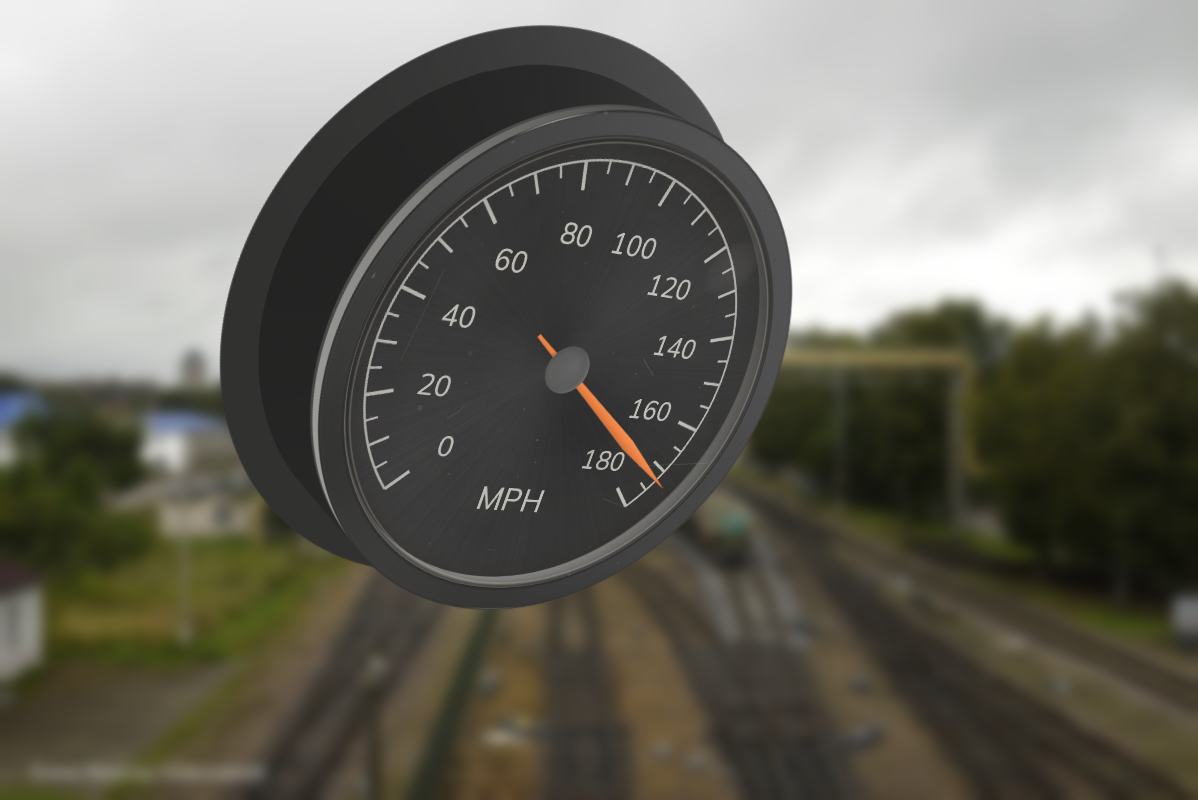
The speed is mph 172.5
